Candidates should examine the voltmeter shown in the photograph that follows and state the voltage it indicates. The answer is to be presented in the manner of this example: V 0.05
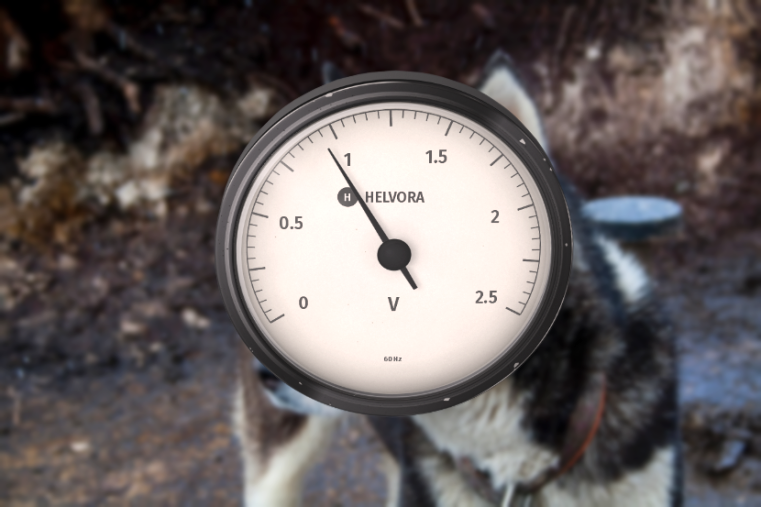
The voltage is V 0.95
